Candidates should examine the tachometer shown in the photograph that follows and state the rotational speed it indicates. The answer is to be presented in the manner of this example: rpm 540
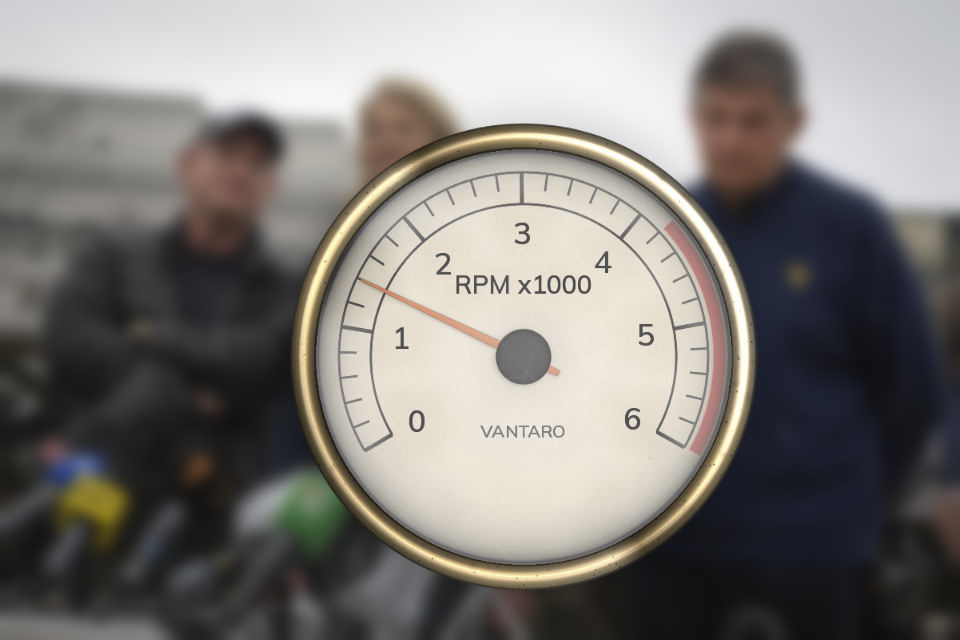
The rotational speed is rpm 1400
